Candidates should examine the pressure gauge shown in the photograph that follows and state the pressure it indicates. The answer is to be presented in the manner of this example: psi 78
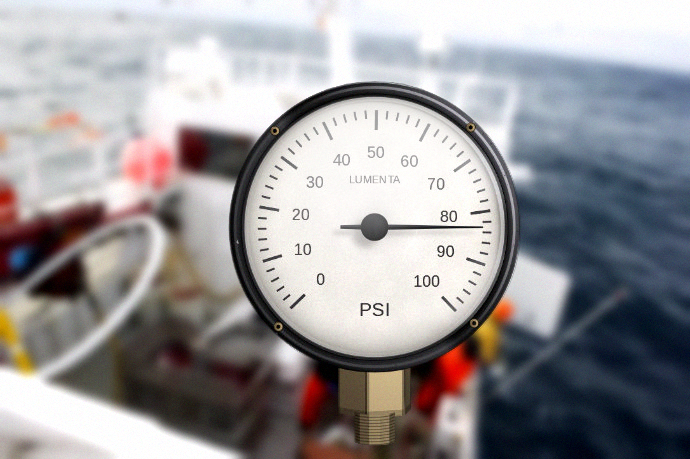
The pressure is psi 83
